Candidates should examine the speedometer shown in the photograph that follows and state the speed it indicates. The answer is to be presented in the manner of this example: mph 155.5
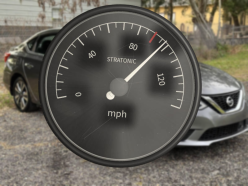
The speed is mph 97.5
